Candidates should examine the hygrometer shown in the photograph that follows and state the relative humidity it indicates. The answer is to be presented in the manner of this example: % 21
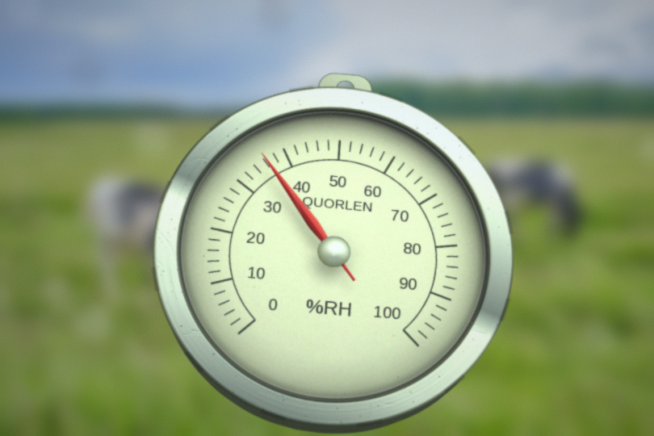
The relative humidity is % 36
